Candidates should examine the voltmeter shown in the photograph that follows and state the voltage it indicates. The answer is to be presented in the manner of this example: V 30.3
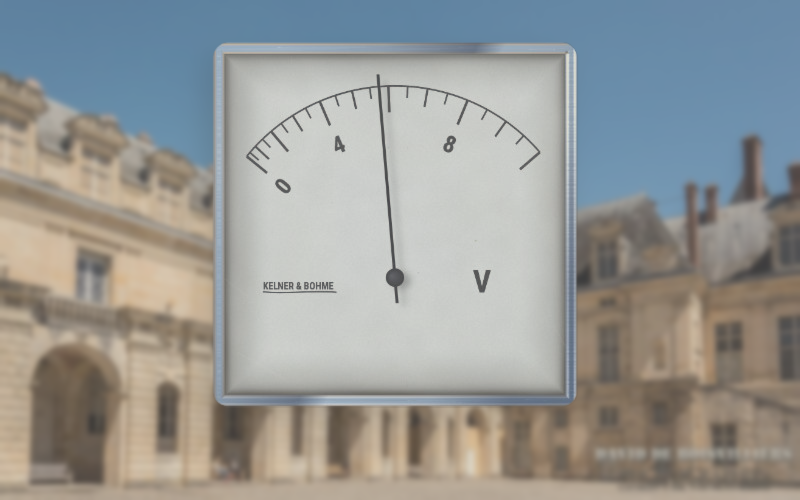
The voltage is V 5.75
